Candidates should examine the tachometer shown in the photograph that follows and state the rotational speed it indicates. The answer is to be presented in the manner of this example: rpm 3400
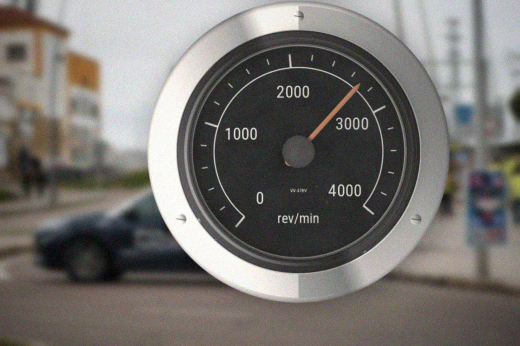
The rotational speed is rpm 2700
